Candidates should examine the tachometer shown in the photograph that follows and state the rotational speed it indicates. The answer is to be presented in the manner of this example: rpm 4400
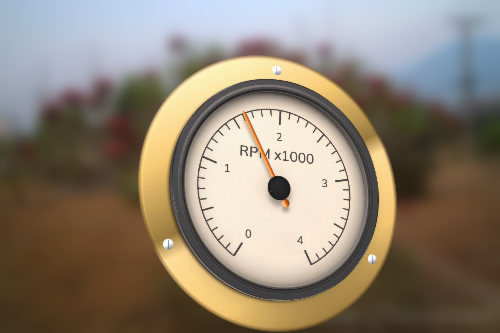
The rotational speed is rpm 1600
